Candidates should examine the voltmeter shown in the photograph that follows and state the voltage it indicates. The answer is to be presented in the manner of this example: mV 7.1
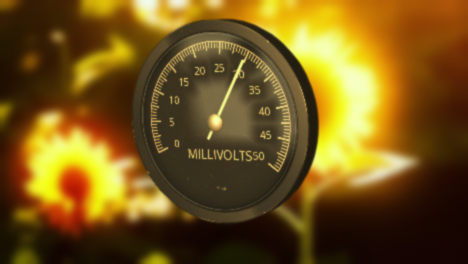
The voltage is mV 30
